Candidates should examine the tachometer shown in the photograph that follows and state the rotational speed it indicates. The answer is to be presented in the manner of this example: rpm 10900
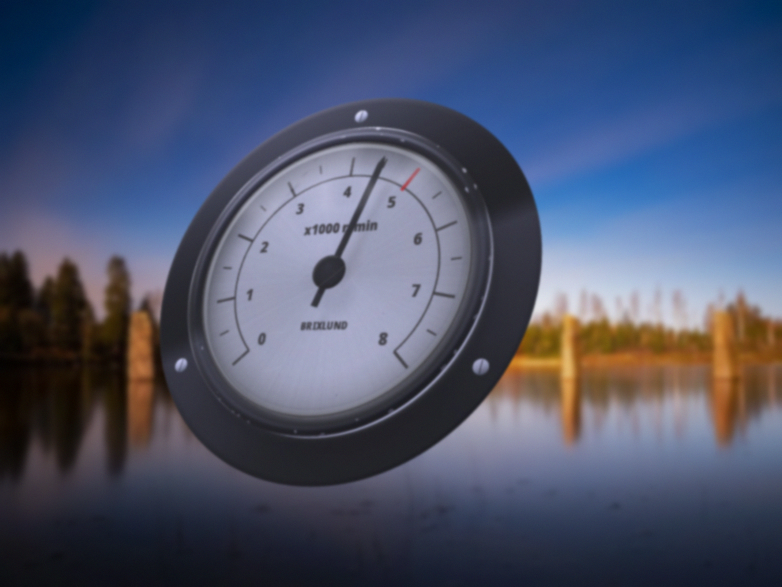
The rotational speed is rpm 4500
